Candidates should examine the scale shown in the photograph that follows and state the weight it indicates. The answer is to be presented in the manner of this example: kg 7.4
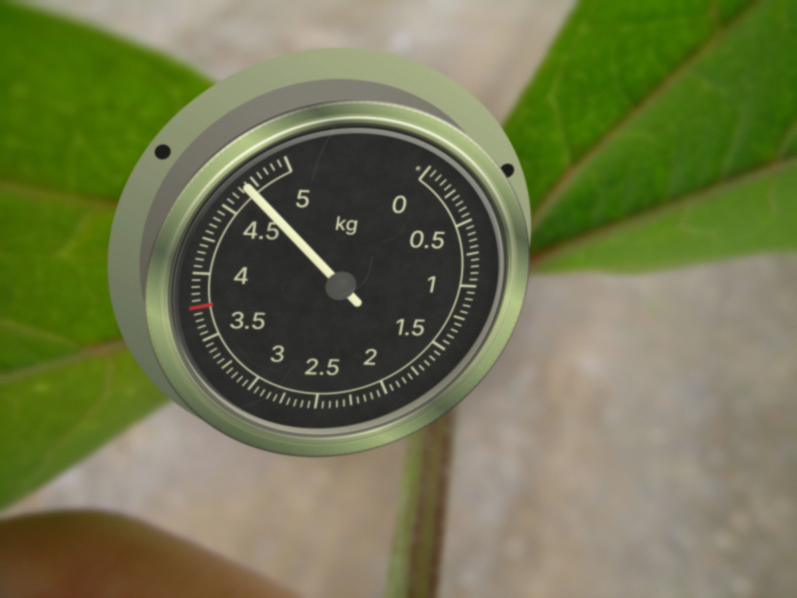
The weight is kg 4.7
